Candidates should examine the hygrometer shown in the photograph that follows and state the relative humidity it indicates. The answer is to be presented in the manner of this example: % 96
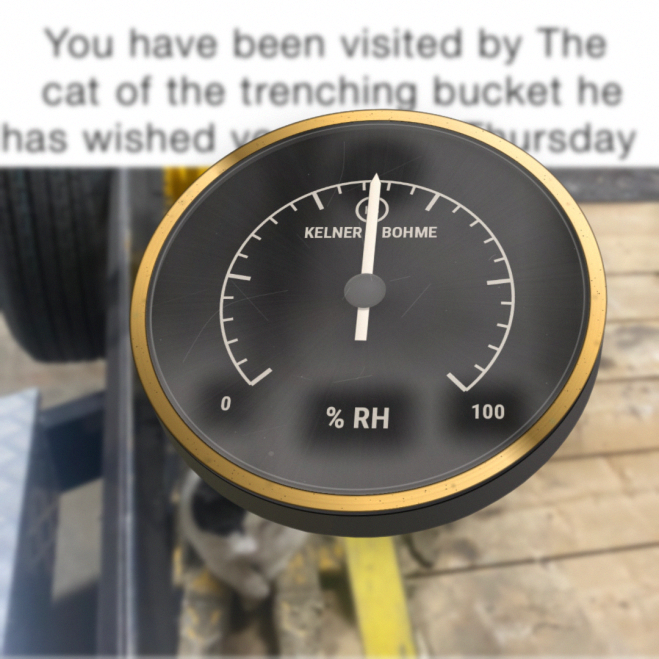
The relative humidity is % 50
